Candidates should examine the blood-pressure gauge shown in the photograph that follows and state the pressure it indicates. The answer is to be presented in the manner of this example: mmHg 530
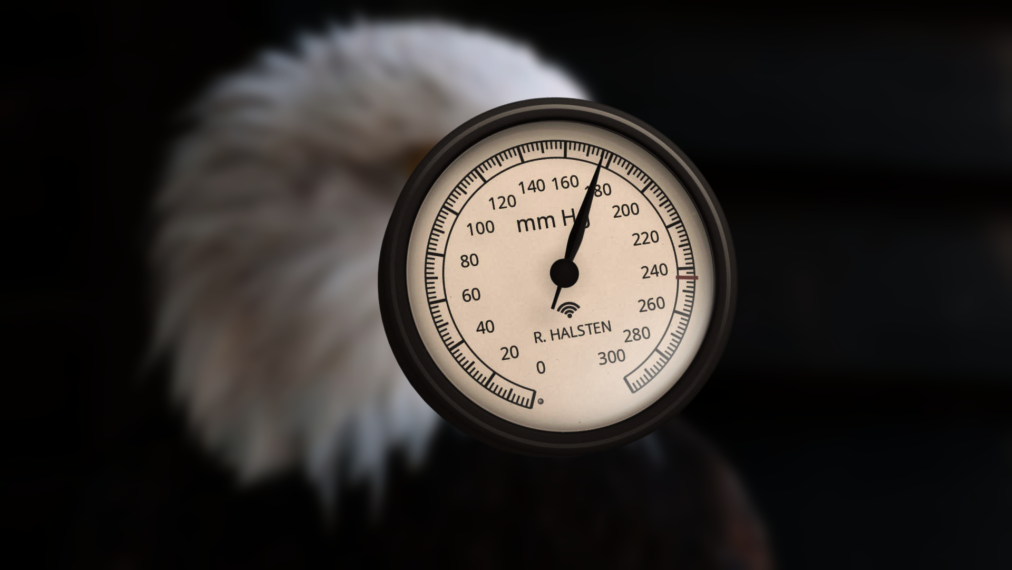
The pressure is mmHg 176
